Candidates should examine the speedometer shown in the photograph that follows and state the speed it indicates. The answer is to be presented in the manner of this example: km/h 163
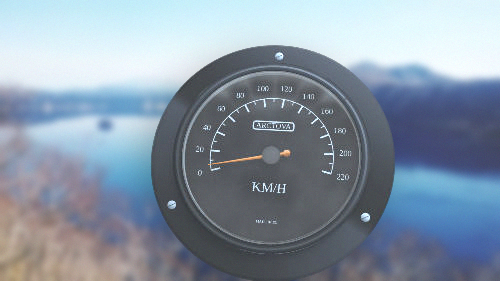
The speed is km/h 5
